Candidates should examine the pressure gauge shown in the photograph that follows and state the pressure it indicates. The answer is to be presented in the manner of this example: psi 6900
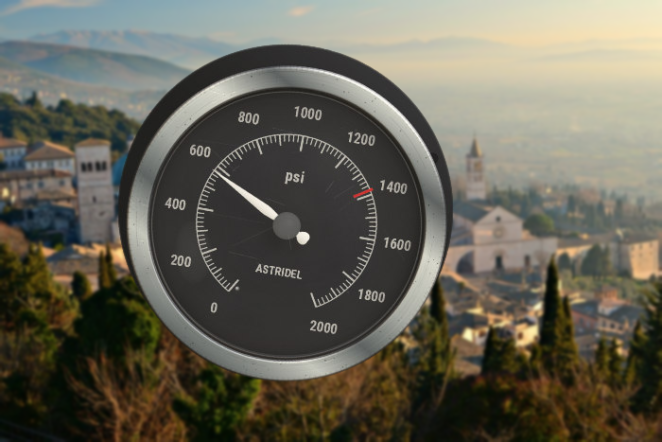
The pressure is psi 580
